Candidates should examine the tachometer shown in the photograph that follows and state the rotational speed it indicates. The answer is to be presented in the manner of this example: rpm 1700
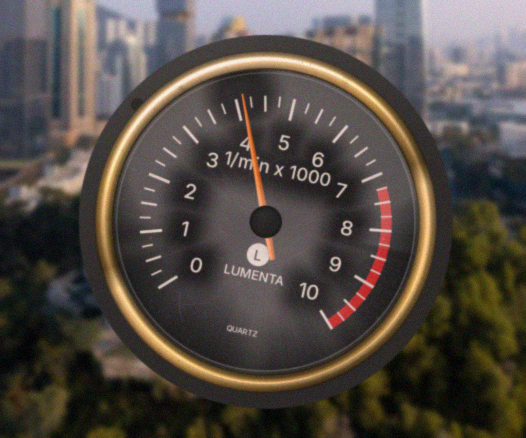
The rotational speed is rpm 4125
